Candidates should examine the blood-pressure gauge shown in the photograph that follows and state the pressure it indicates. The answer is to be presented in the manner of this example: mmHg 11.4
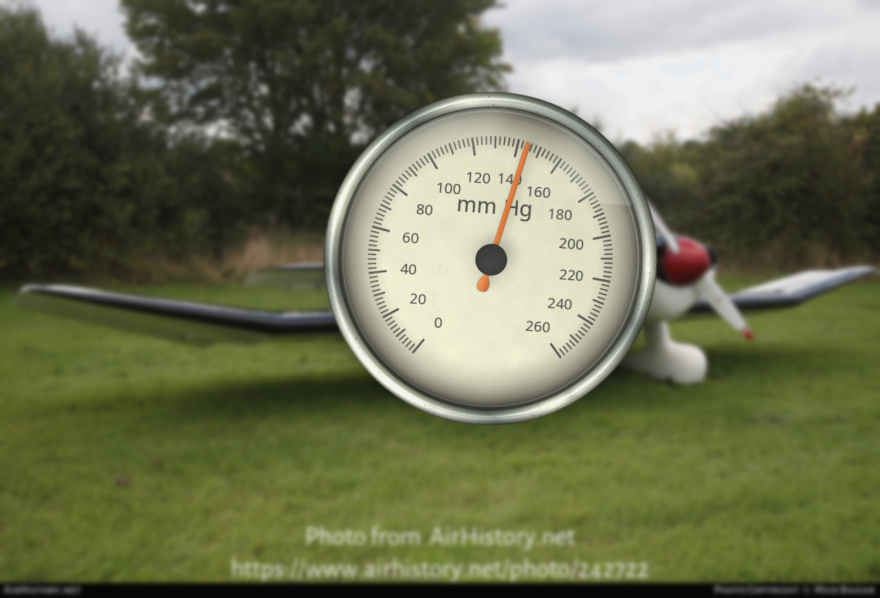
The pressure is mmHg 144
